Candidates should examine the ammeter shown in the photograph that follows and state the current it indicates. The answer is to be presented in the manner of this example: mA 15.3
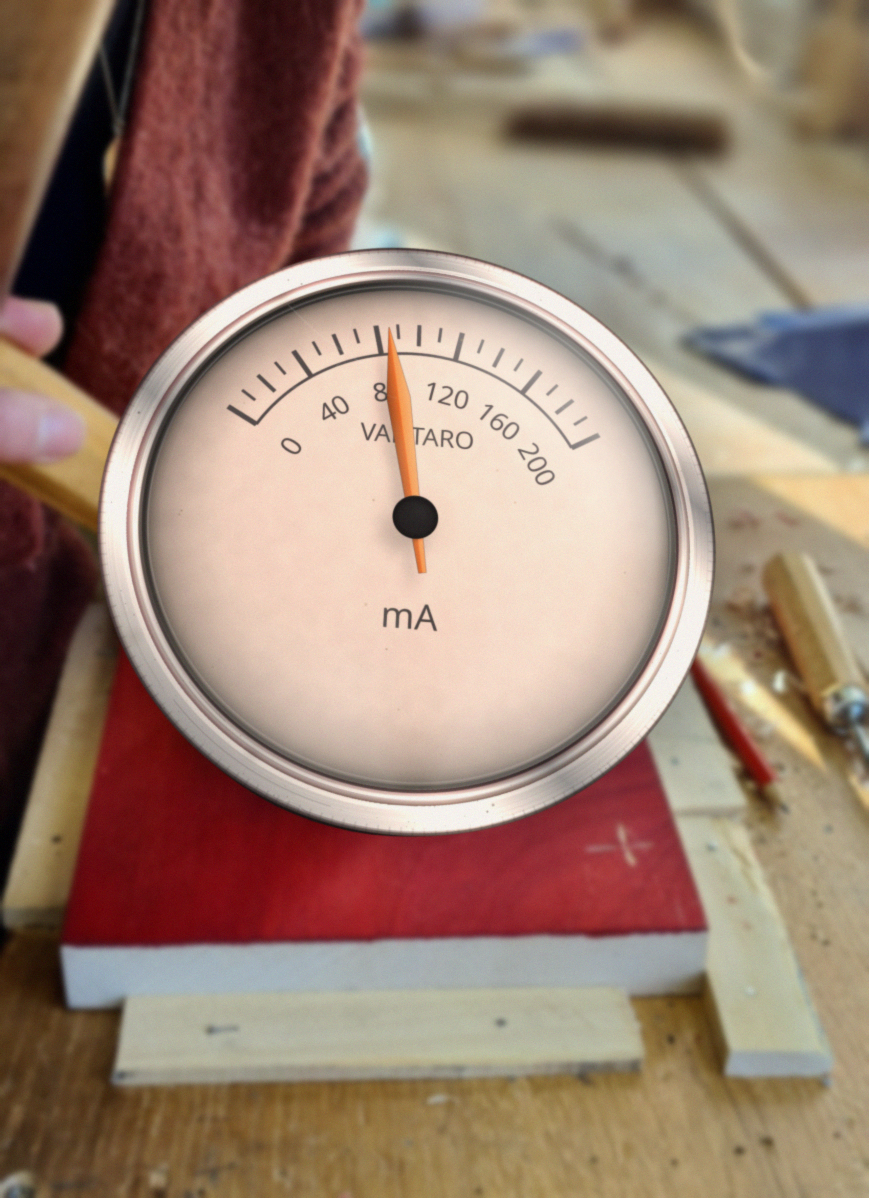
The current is mA 85
